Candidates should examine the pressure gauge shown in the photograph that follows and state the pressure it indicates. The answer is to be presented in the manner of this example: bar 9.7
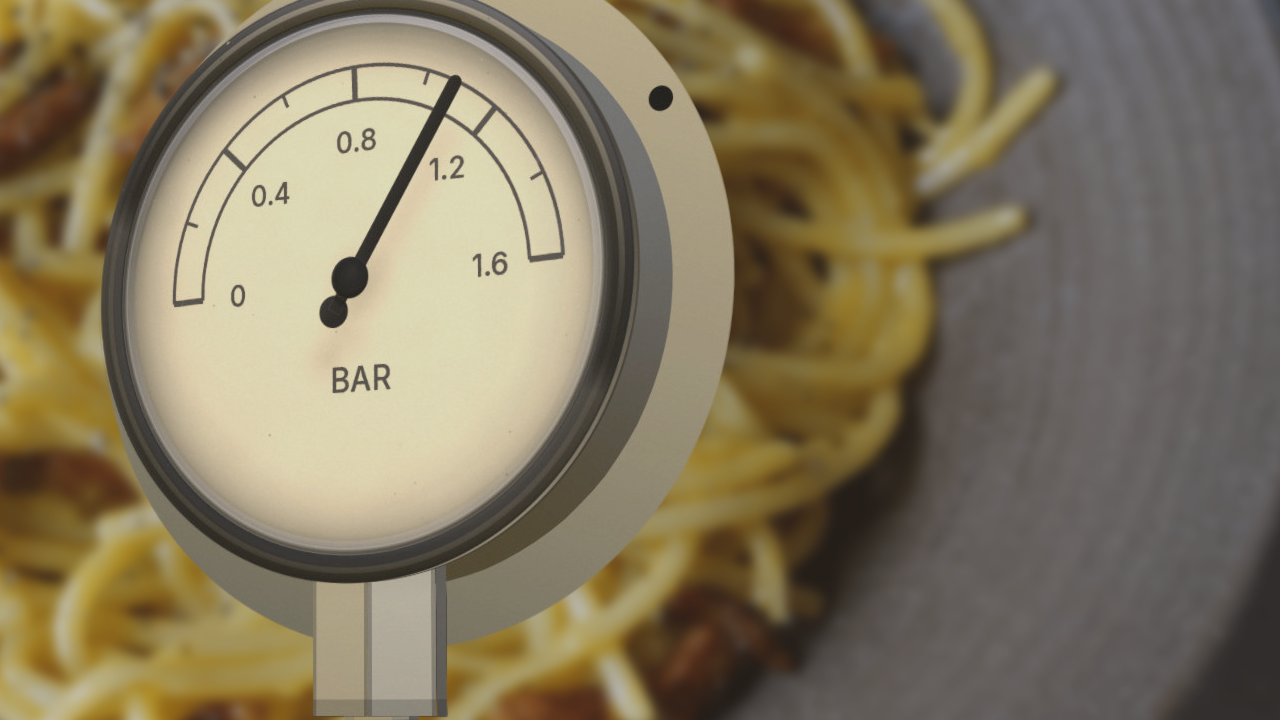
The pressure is bar 1.1
